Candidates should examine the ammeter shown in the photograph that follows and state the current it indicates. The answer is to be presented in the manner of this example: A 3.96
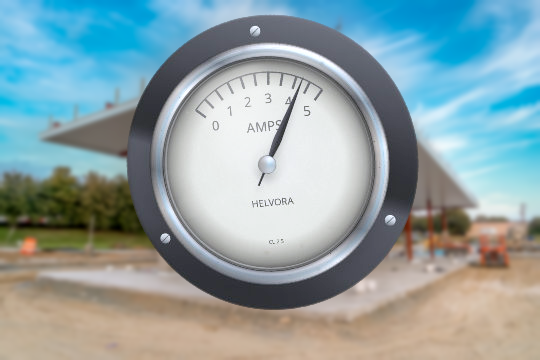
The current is A 4.25
